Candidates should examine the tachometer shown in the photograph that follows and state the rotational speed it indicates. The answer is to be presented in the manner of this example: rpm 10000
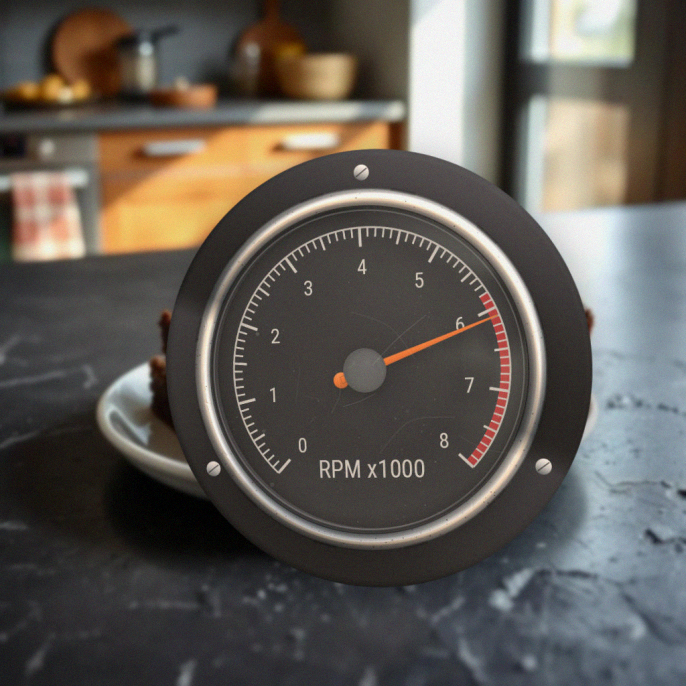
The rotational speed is rpm 6100
